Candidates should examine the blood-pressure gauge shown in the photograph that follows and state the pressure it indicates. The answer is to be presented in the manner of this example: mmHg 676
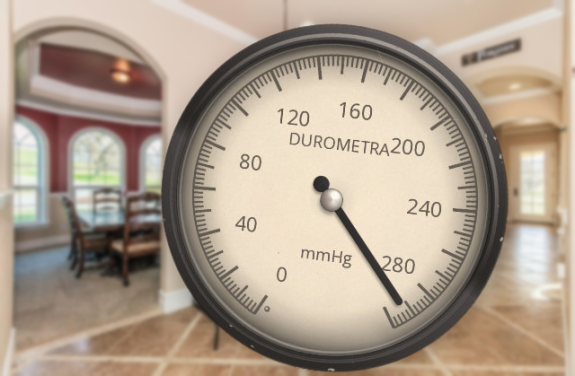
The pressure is mmHg 292
